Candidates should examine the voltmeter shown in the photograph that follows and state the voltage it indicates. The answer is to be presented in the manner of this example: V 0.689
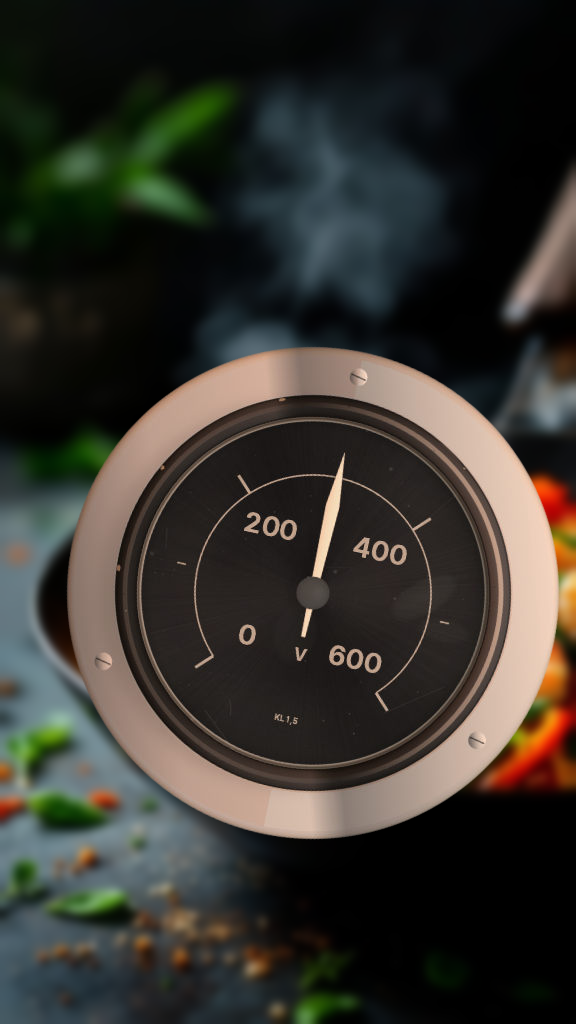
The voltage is V 300
